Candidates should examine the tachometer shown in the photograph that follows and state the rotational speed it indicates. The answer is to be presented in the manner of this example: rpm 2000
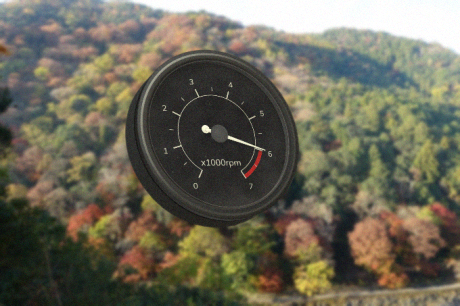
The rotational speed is rpm 6000
